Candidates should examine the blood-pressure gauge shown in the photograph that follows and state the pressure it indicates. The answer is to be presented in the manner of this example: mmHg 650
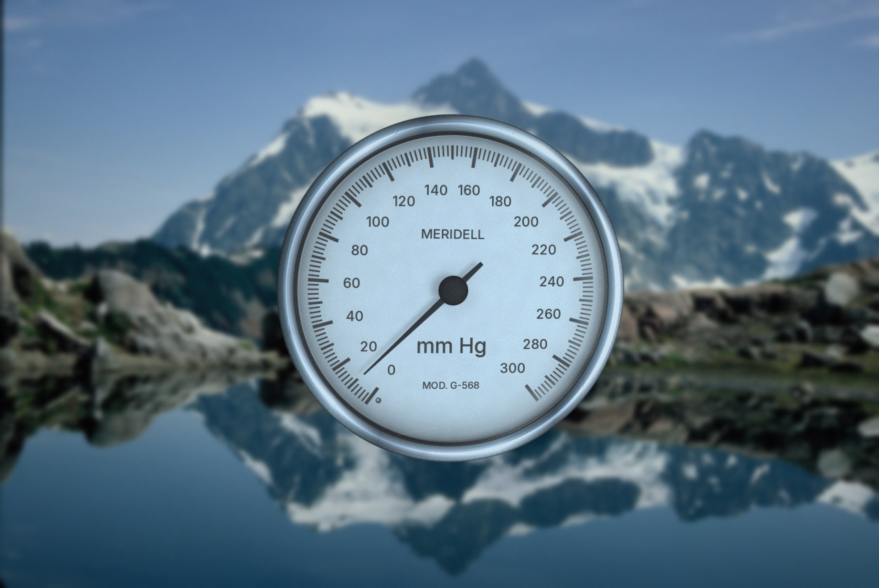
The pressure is mmHg 10
